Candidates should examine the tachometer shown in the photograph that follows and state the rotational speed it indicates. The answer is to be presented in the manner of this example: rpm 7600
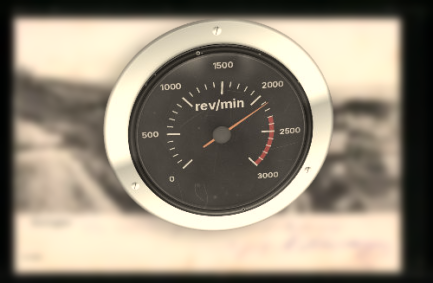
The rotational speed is rpm 2100
